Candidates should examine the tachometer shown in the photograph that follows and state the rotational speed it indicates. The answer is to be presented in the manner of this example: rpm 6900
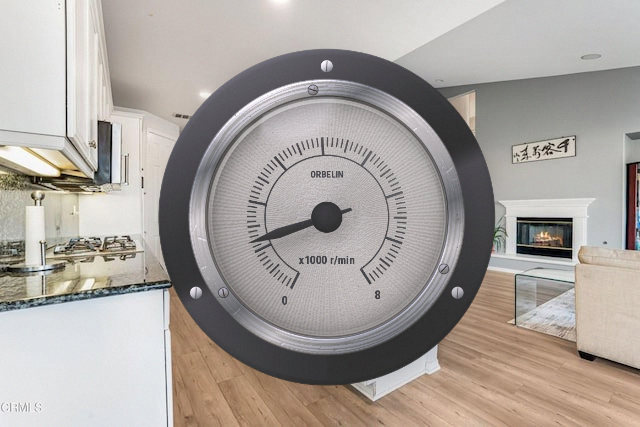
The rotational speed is rpm 1200
